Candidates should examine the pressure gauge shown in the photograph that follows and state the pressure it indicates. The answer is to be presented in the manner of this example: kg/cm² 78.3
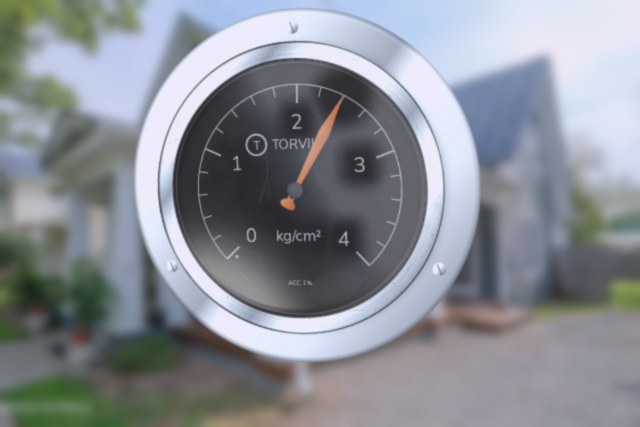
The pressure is kg/cm² 2.4
